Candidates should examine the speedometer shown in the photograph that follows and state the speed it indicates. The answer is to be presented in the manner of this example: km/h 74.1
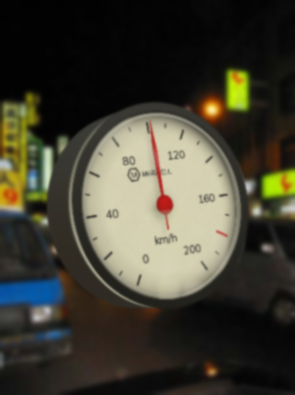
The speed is km/h 100
